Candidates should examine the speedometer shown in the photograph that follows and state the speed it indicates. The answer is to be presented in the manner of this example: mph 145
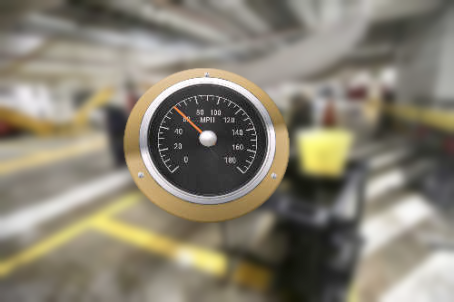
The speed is mph 60
